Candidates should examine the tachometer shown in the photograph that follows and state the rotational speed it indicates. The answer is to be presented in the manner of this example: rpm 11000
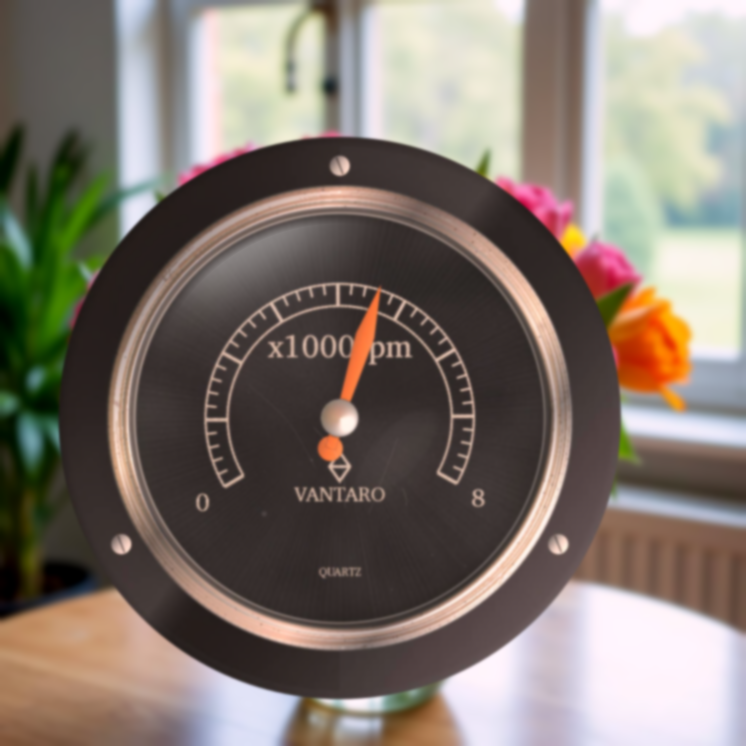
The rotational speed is rpm 4600
